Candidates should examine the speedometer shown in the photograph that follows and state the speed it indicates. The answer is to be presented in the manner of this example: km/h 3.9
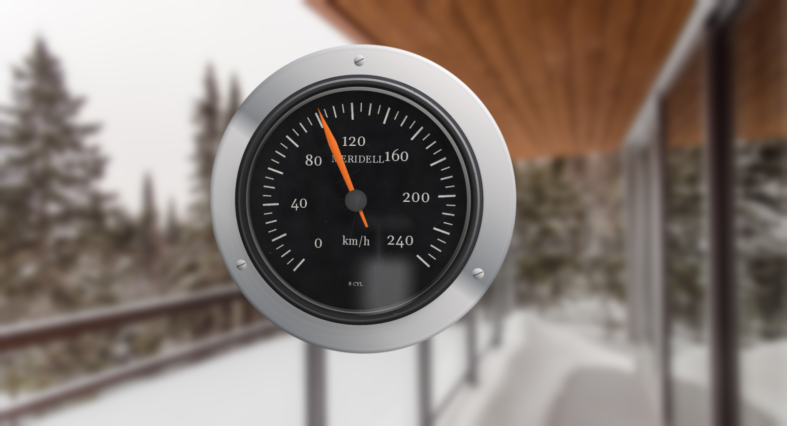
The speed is km/h 102.5
